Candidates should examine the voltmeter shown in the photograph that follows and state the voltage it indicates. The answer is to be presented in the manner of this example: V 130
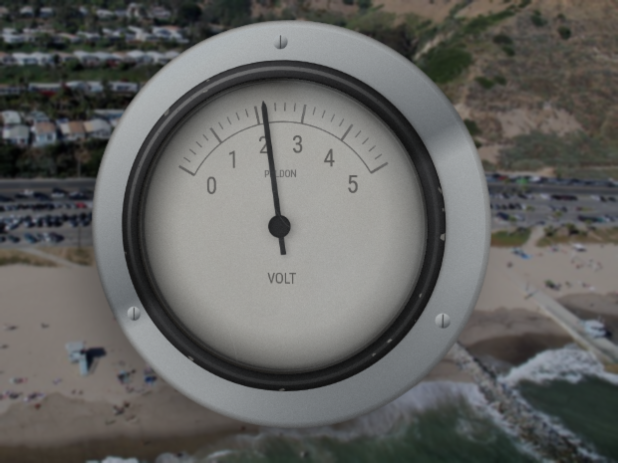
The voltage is V 2.2
